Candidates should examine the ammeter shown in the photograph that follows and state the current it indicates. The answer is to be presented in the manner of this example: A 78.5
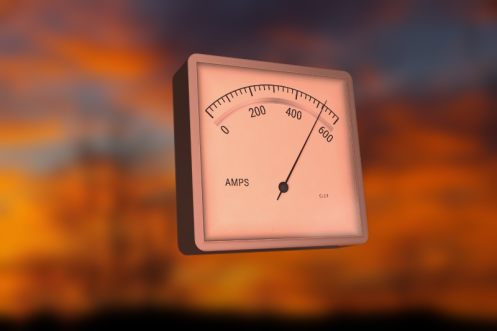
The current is A 520
